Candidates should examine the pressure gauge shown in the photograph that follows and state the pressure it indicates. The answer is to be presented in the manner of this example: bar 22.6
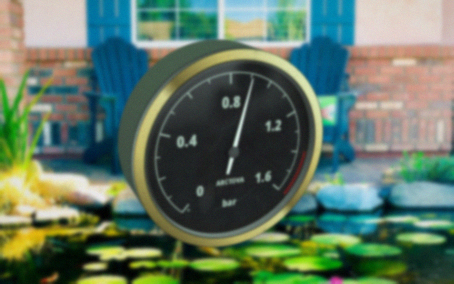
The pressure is bar 0.9
